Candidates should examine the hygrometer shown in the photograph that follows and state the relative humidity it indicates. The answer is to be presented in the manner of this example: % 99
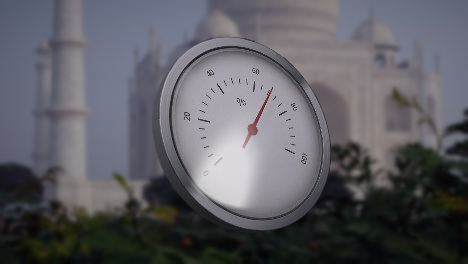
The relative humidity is % 68
